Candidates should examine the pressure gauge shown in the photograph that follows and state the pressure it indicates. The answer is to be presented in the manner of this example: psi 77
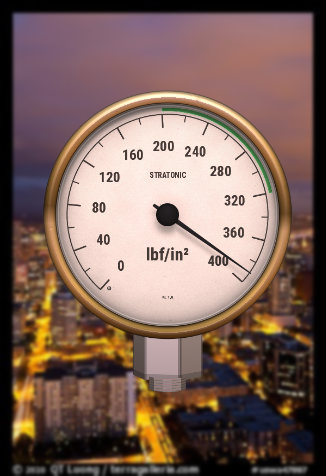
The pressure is psi 390
